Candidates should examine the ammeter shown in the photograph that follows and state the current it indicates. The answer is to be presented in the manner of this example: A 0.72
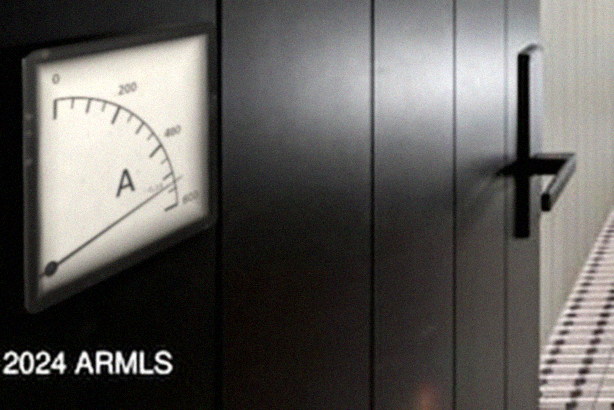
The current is A 525
